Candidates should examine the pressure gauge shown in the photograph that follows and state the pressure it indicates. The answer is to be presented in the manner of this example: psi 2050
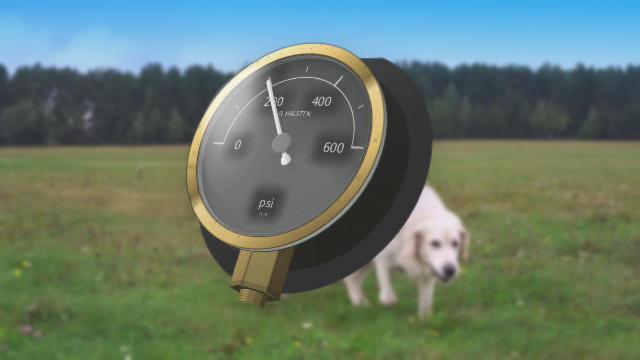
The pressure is psi 200
